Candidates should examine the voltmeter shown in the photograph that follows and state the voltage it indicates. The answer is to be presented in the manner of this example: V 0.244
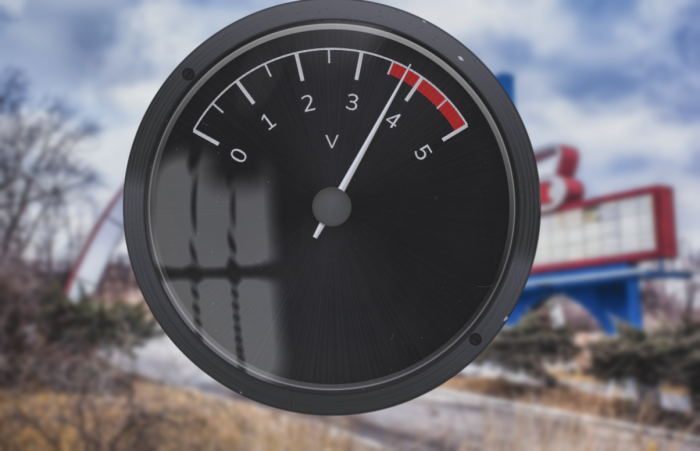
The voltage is V 3.75
